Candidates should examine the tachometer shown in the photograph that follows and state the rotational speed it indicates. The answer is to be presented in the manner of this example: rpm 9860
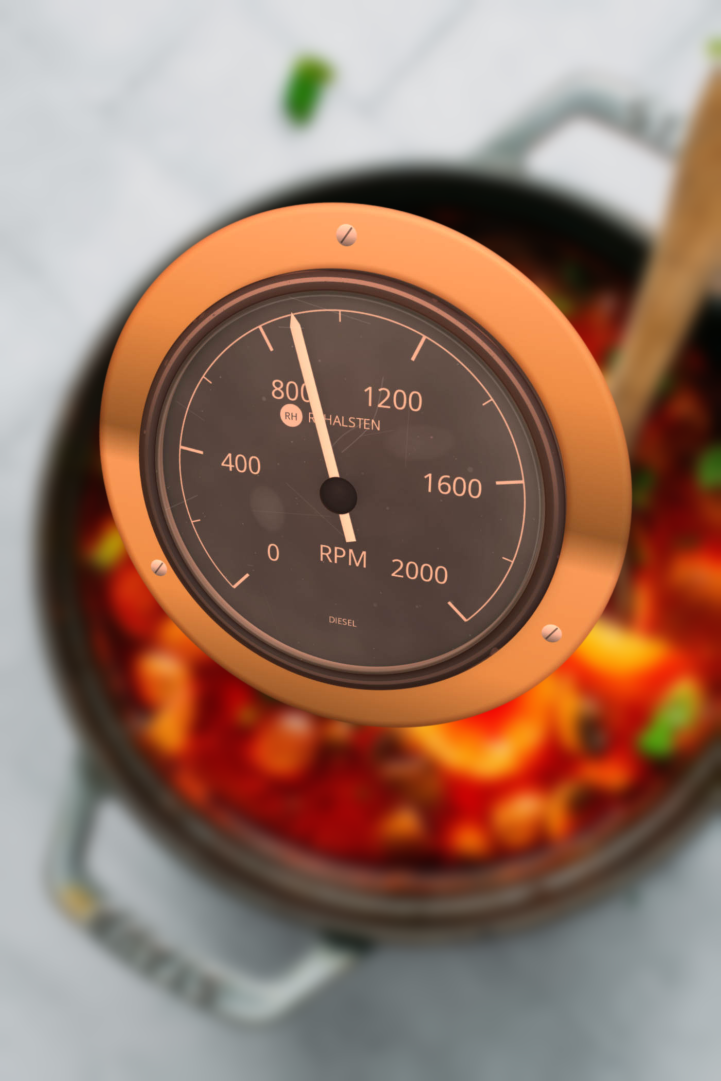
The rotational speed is rpm 900
